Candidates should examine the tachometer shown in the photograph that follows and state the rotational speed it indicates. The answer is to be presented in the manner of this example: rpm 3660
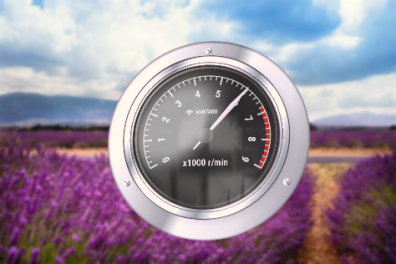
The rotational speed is rpm 6000
